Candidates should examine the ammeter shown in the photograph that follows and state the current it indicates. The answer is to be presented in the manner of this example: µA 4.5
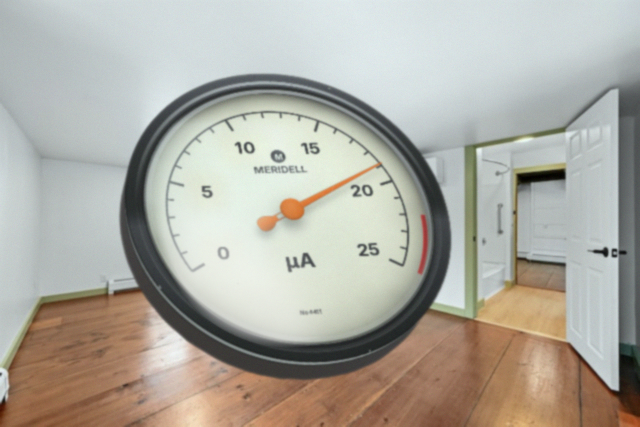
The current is µA 19
